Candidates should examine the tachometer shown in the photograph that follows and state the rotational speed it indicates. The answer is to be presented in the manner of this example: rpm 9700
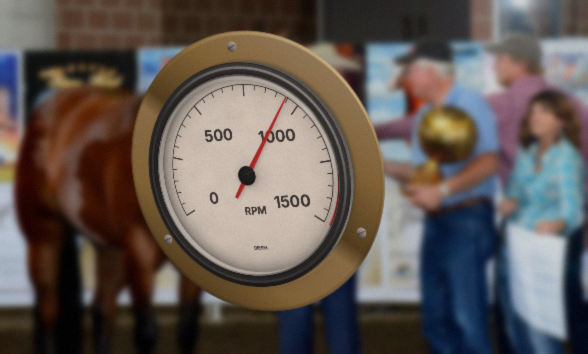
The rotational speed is rpm 950
